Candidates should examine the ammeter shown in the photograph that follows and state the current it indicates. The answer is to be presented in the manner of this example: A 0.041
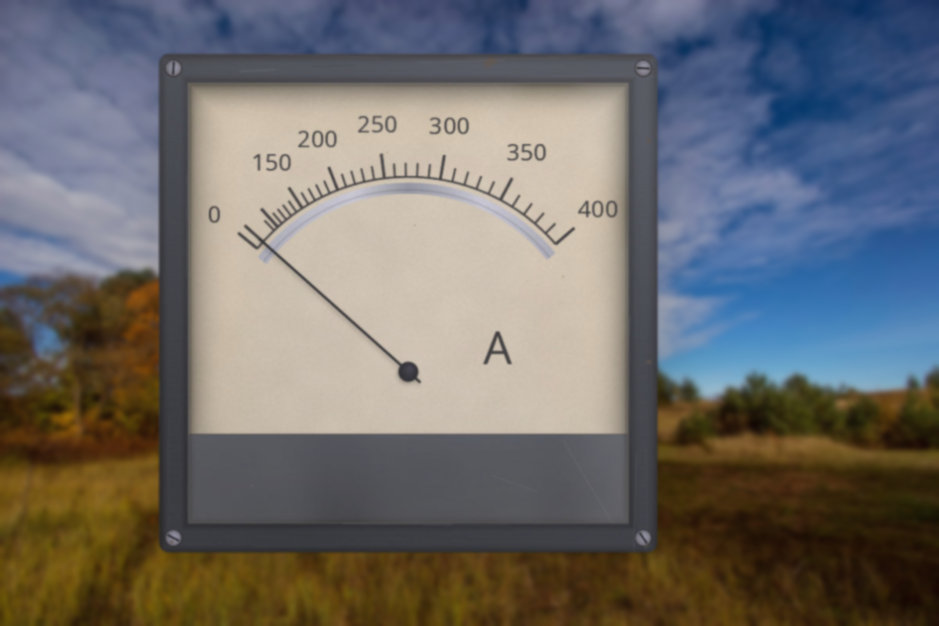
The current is A 50
